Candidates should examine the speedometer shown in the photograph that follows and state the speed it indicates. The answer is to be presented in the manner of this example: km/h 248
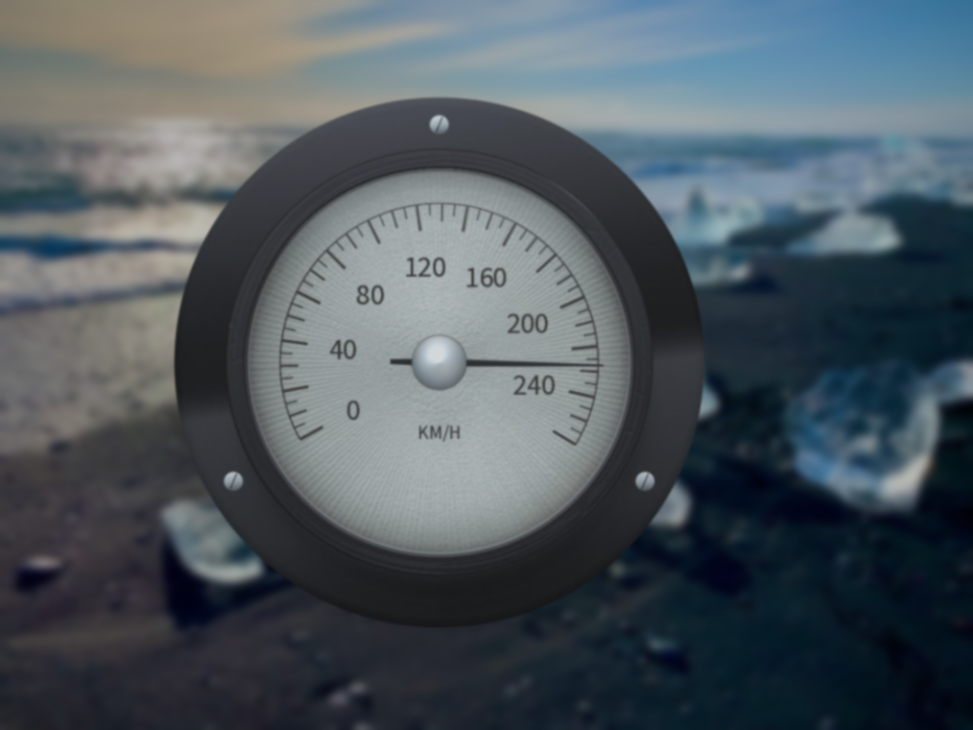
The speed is km/h 227.5
